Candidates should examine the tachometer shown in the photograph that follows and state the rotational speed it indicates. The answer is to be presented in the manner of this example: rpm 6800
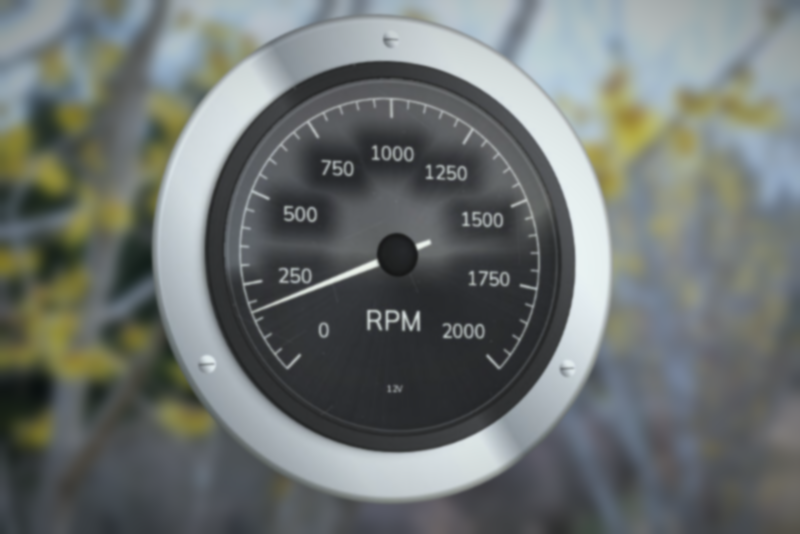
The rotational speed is rpm 175
